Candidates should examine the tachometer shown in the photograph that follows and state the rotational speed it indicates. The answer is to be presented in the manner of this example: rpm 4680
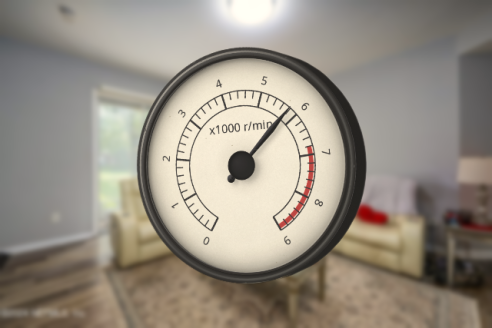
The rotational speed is rpm 5800
